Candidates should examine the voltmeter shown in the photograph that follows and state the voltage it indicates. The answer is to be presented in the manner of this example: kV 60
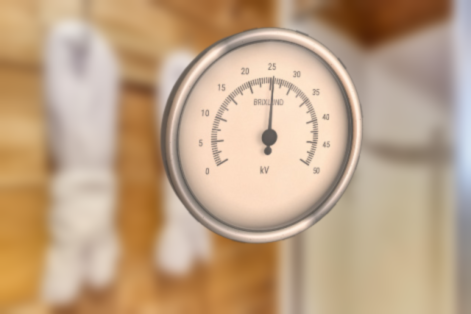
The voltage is kV 25
